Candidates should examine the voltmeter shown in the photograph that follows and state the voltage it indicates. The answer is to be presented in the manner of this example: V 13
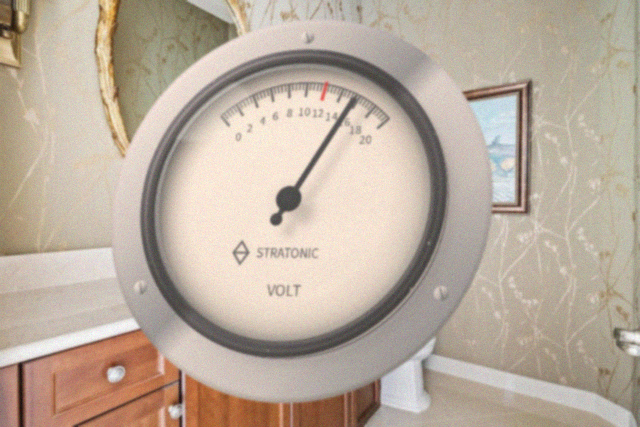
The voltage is V 16
